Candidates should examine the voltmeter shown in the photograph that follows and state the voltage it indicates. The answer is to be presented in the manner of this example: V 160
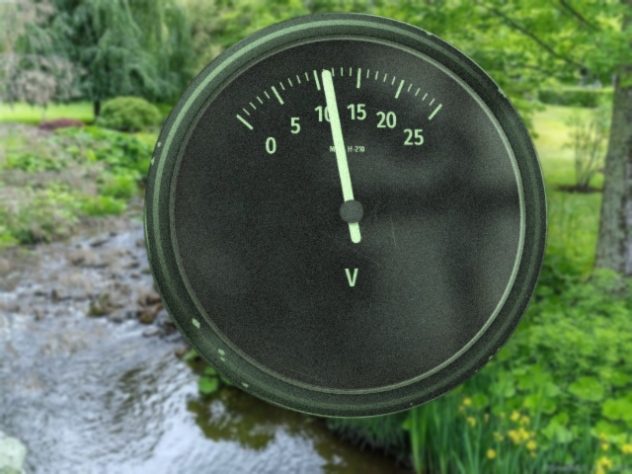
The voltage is V 11
